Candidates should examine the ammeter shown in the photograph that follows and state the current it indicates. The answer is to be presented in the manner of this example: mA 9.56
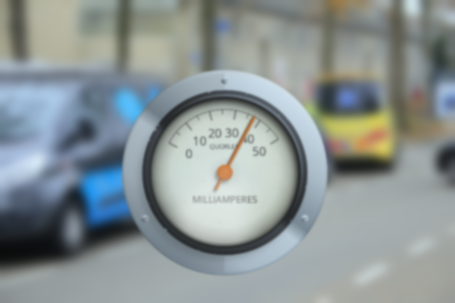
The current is mA 37.5
